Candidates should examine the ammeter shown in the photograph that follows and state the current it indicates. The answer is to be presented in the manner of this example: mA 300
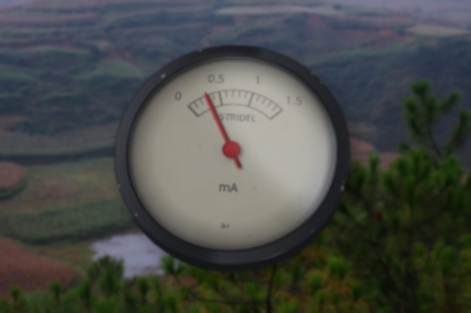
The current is mA 0.3
